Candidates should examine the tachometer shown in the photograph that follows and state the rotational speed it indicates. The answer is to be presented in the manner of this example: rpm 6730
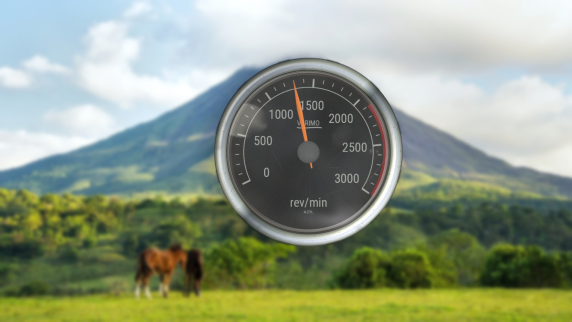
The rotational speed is rpm 1300
